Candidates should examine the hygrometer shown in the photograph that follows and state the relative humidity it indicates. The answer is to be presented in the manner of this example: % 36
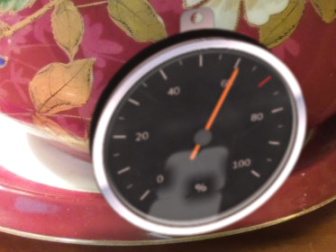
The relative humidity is % 60
